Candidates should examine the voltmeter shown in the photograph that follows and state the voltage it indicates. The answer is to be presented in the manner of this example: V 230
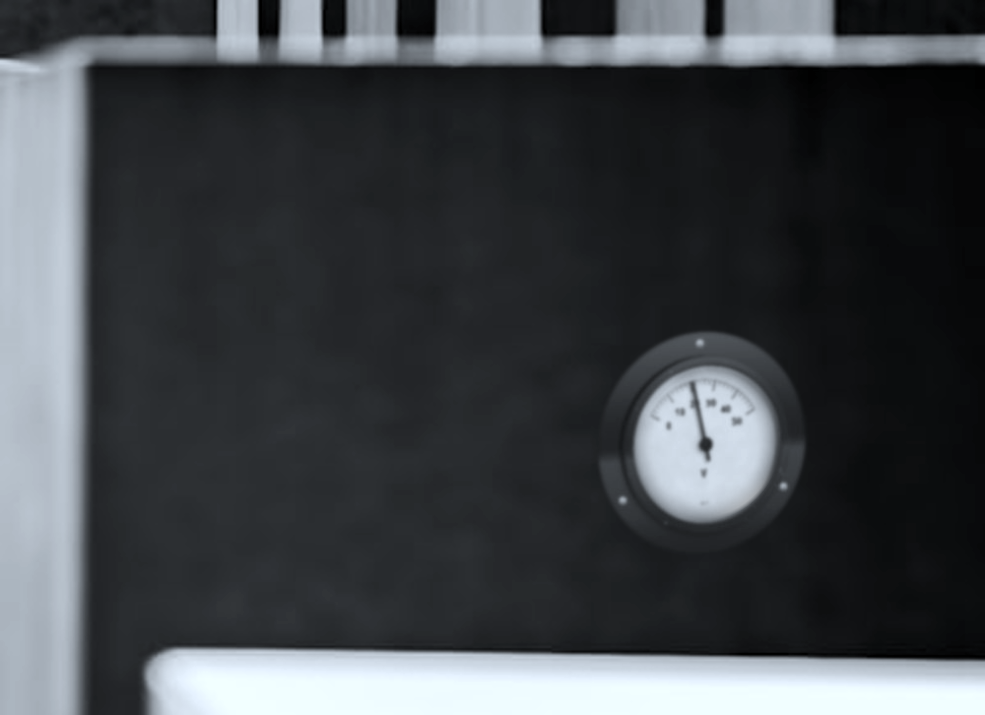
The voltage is V 20
